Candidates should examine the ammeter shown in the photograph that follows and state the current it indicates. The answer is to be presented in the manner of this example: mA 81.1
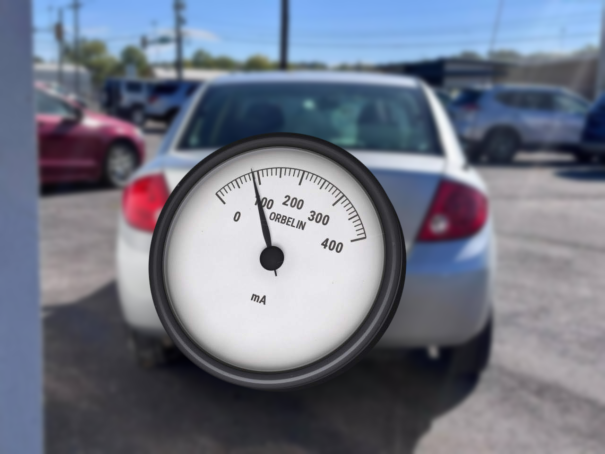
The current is mA 90
